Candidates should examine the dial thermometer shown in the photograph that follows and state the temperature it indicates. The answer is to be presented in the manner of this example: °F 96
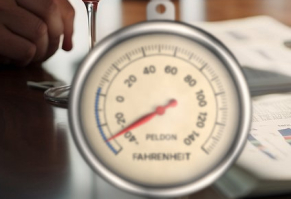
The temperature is °F -30
